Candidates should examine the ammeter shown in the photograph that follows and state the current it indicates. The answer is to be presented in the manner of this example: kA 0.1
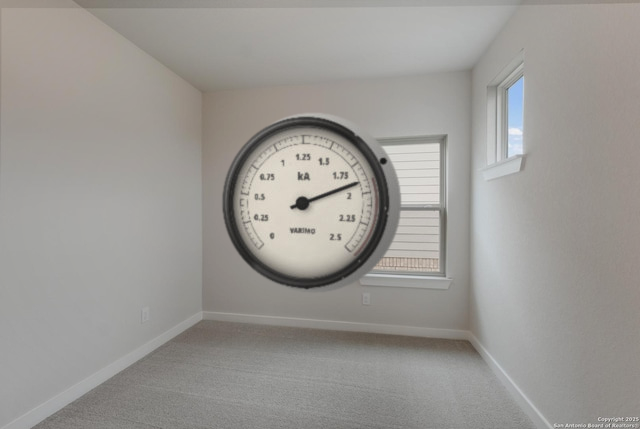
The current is kA 1.9
